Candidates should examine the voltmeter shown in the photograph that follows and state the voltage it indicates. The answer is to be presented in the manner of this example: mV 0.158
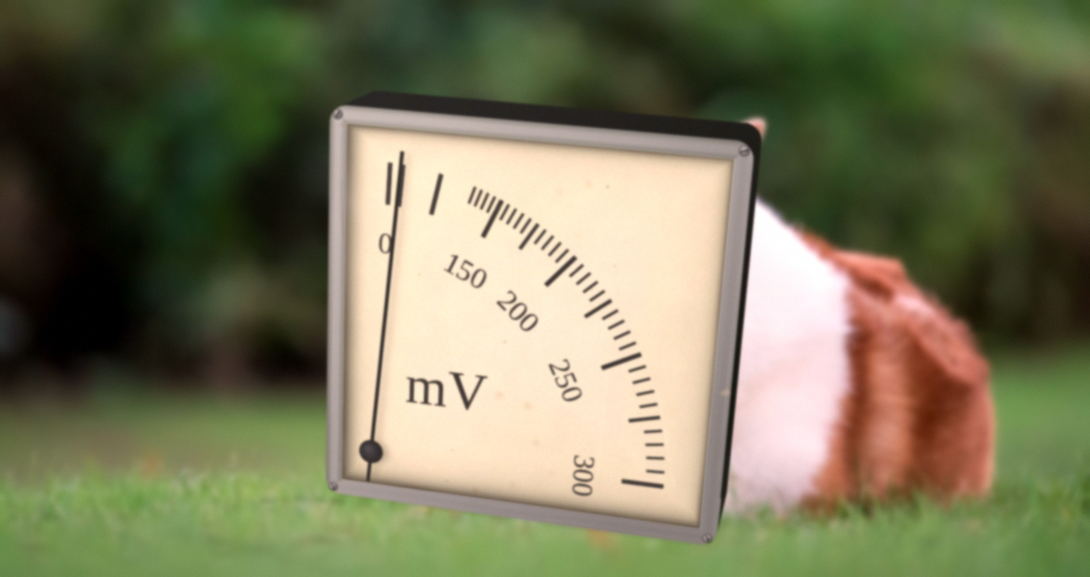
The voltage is mV 50
